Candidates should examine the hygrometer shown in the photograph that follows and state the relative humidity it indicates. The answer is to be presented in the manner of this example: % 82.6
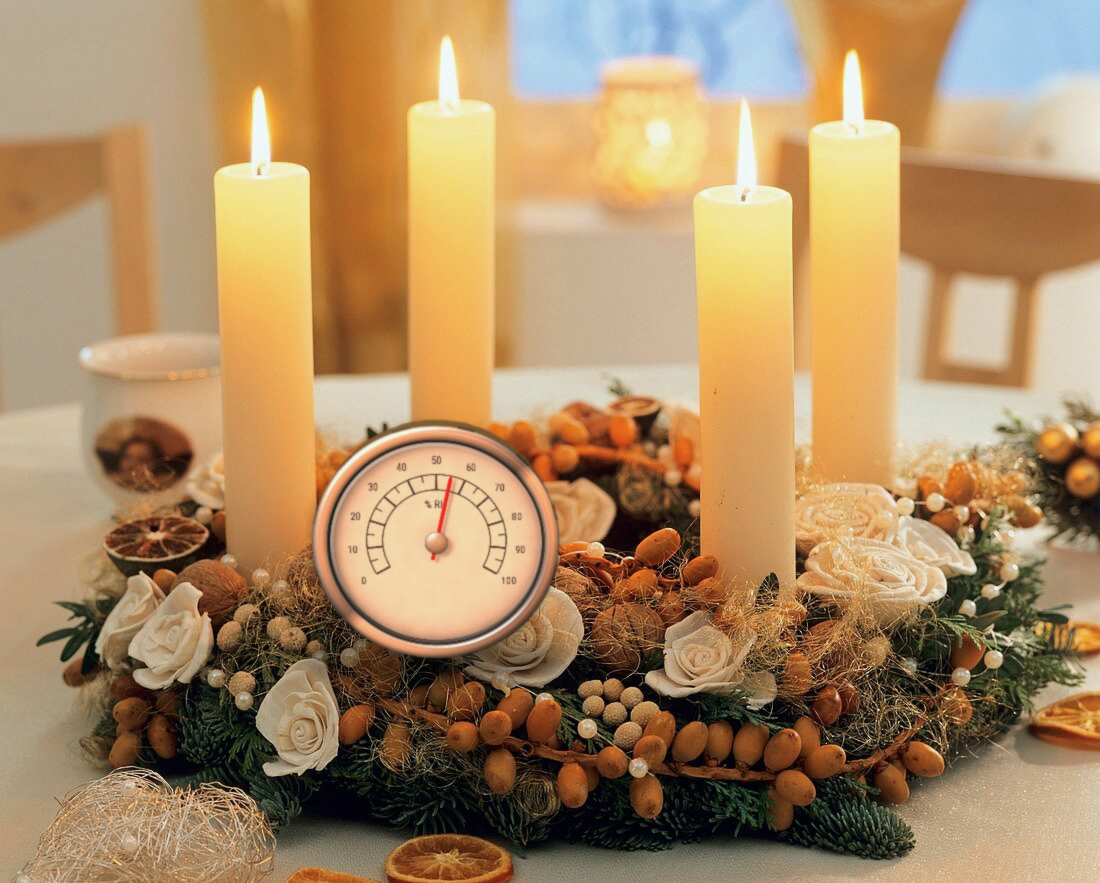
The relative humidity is % 55
